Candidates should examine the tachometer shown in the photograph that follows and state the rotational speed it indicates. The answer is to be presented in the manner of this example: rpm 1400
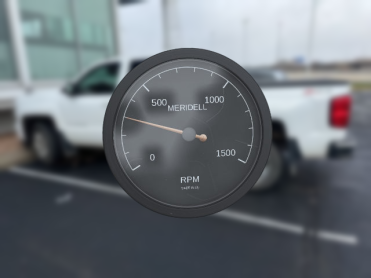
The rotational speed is rpm 300
